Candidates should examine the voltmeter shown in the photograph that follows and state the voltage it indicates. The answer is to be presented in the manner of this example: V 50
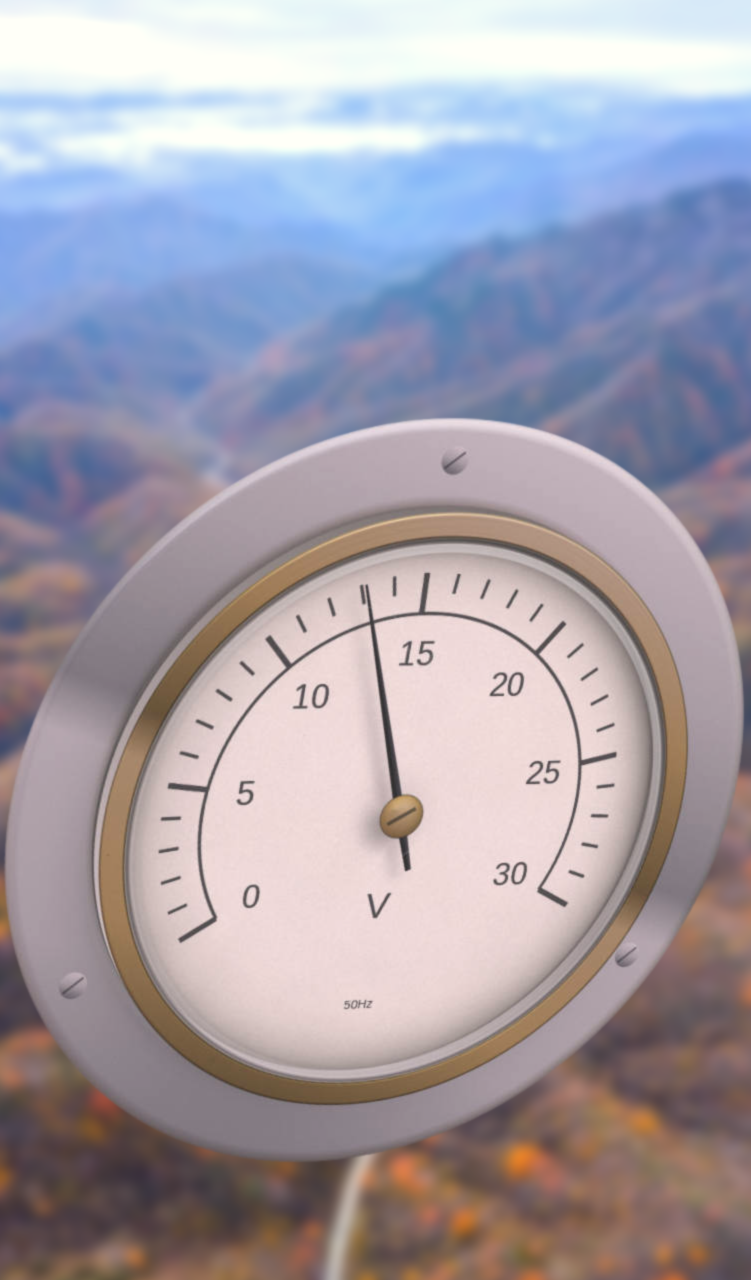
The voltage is V 13
